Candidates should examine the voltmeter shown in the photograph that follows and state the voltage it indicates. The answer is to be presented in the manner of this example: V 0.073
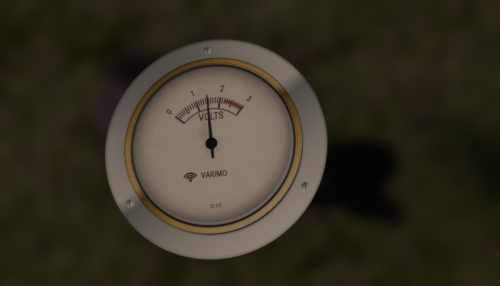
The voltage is V 1.5
